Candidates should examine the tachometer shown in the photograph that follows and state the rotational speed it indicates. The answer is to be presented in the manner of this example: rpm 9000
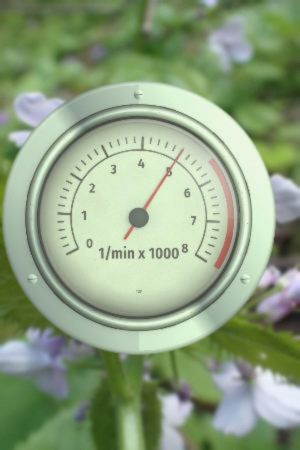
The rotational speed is rpm 5000
